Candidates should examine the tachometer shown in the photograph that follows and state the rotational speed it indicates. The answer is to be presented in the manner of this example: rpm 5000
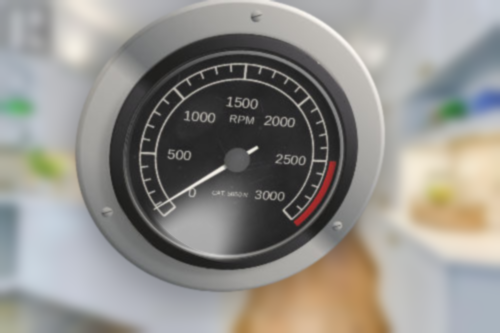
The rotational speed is rpm 100
